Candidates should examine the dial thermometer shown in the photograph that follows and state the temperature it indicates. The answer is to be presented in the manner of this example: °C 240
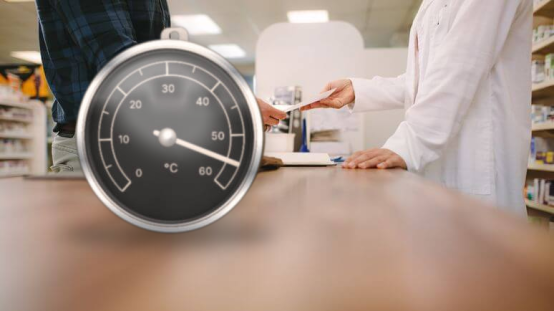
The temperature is °C 55
